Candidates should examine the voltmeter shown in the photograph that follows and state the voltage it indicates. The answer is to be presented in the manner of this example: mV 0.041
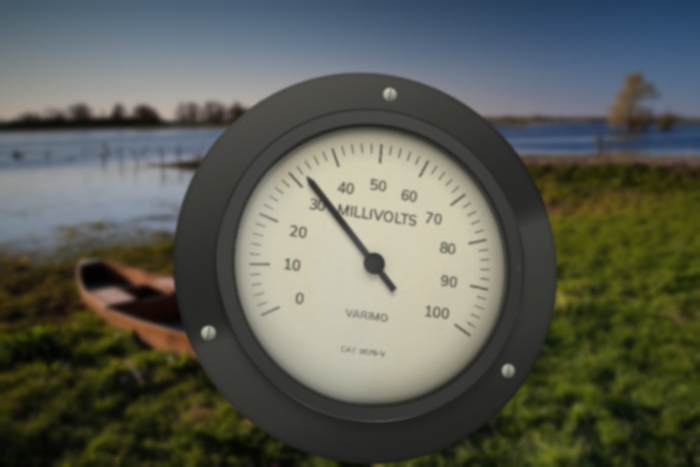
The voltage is mV 32
